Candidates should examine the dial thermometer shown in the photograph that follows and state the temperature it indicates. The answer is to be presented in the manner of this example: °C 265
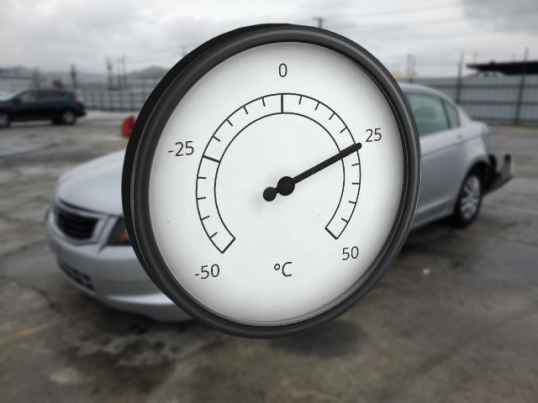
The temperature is °C 25
